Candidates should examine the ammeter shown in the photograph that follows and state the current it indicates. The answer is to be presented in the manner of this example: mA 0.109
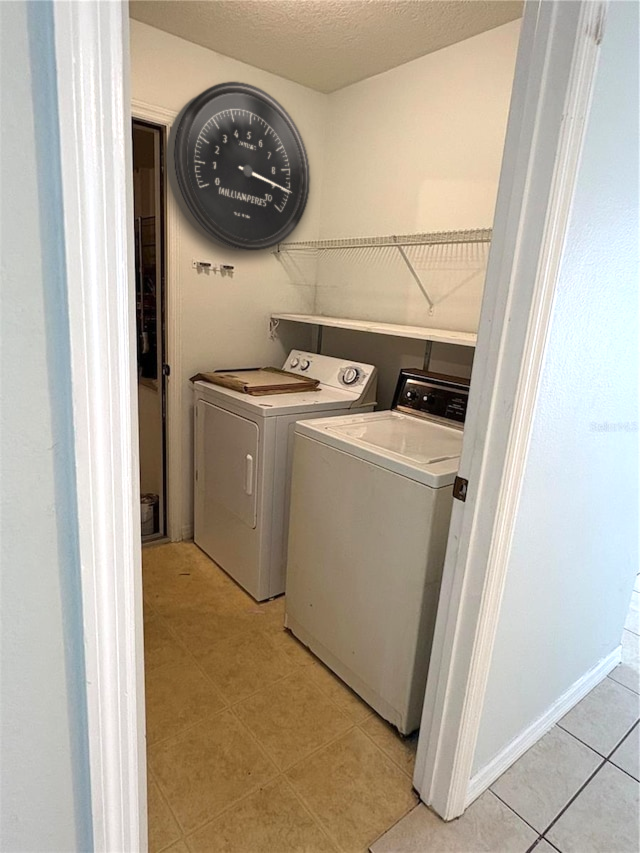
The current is mA 9
